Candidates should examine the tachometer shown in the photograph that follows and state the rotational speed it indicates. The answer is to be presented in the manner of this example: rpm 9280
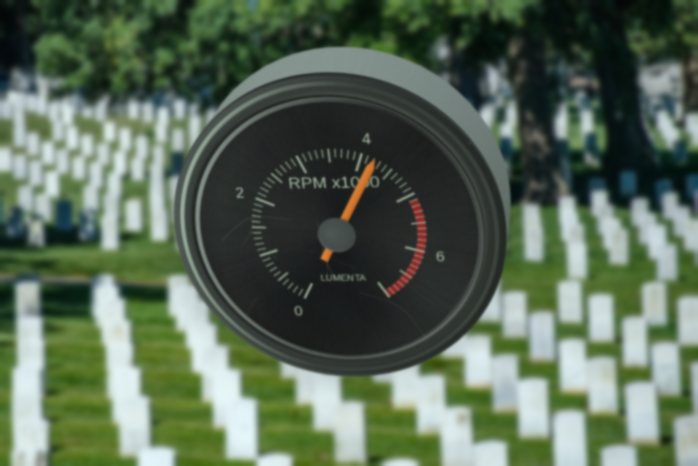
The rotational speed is rpm 4200
